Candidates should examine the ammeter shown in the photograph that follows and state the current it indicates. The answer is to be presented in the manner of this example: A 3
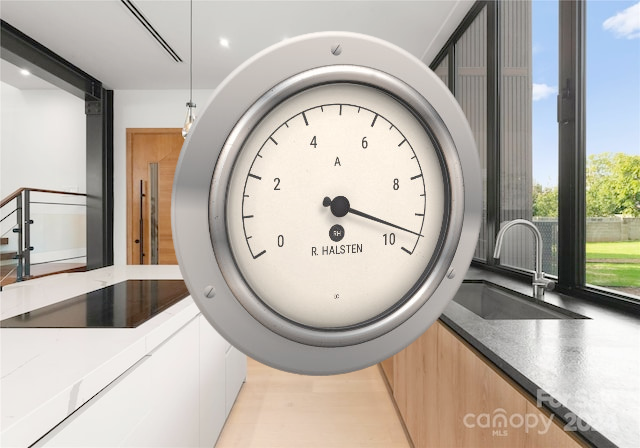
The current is A 9.5
